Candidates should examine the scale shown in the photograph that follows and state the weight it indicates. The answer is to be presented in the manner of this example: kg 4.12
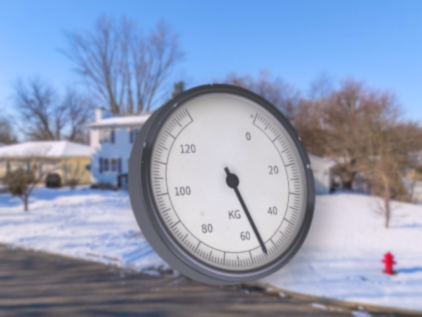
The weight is kg 55
